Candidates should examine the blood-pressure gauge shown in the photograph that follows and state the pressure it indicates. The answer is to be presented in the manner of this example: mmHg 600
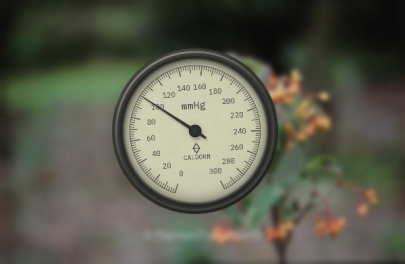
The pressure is mmHg 100
